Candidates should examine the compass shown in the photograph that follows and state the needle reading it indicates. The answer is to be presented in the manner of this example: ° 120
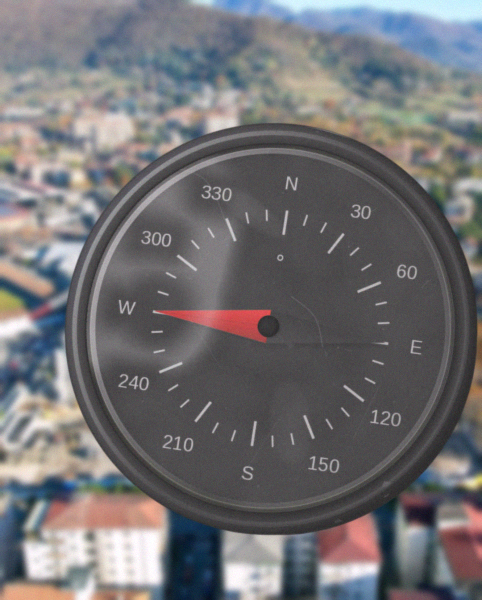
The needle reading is ° 270
